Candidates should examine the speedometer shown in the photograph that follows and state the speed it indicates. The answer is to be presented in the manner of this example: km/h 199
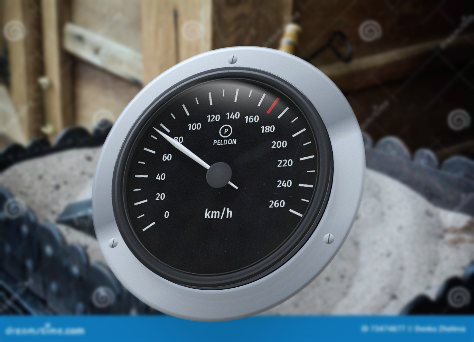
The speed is km/h 75
